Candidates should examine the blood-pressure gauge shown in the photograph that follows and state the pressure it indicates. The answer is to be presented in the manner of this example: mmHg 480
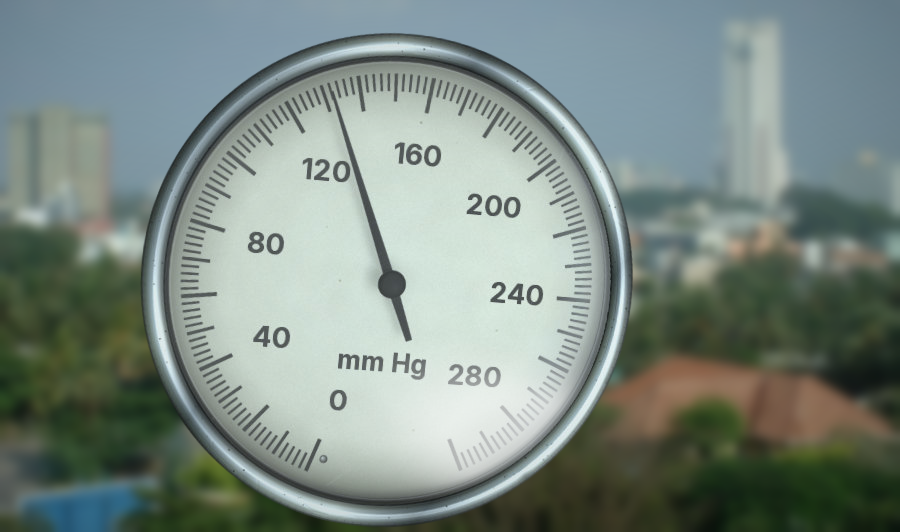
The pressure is mmHg 132
